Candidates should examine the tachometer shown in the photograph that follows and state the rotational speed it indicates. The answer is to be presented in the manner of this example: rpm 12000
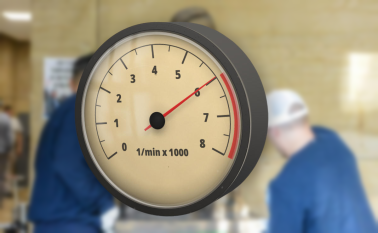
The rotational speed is rpm 6000
